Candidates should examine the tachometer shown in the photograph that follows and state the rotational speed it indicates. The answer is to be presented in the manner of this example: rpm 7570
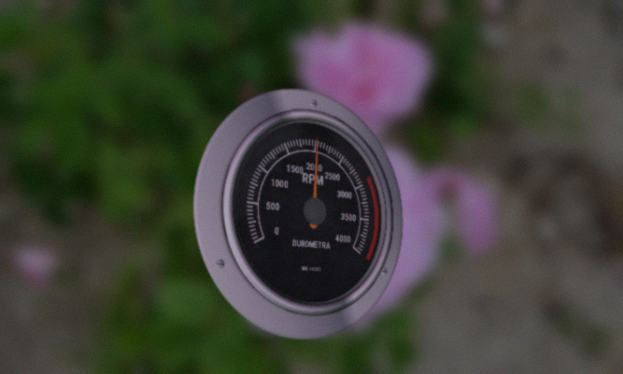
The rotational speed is rpm 2000
